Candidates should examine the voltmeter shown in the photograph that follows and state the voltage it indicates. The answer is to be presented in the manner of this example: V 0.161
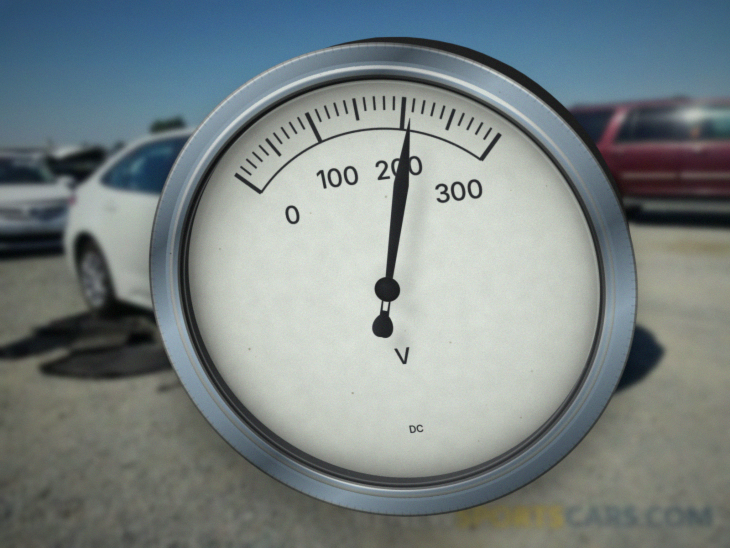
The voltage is V 210
